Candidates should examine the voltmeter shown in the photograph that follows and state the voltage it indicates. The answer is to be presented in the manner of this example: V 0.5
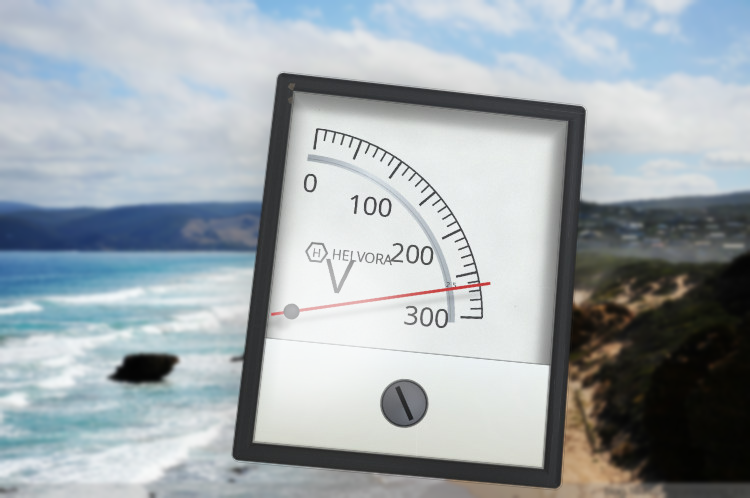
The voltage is V 265
